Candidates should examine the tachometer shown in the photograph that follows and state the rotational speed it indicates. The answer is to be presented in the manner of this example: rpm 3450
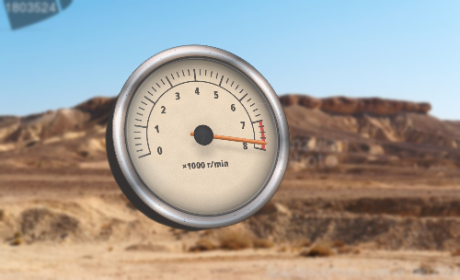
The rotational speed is rpm 7800
